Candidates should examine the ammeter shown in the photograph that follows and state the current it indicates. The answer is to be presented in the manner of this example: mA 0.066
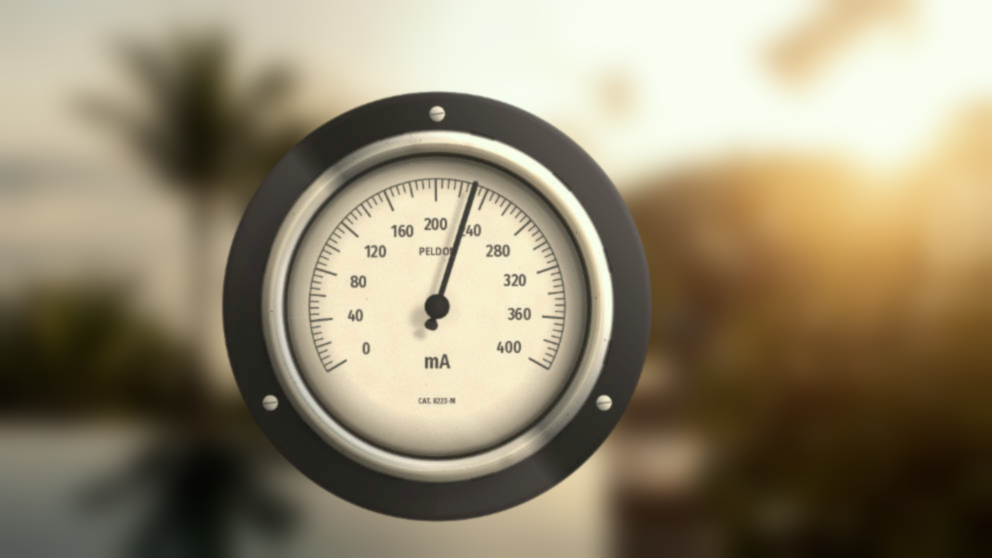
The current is mA 230
